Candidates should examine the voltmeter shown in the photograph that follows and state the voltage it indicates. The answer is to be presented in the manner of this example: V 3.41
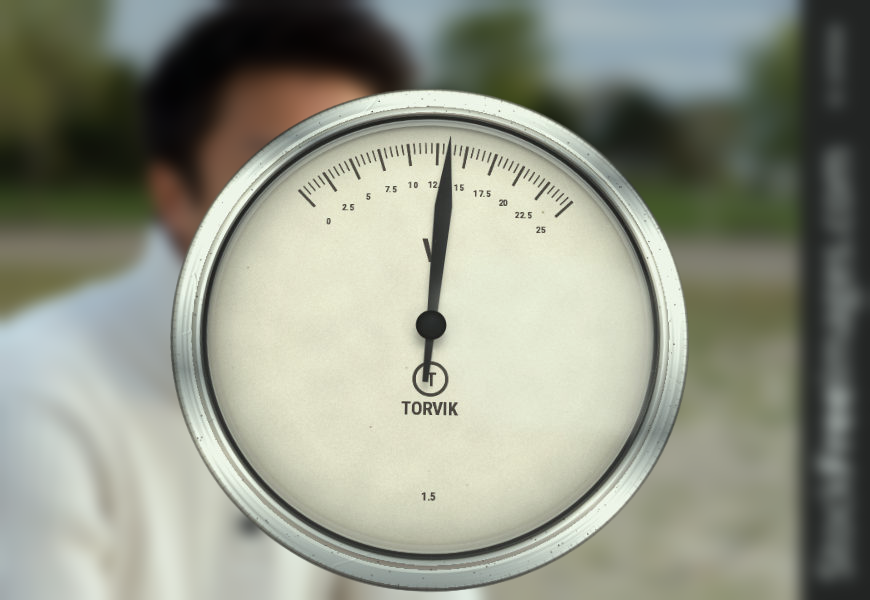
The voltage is V 13.5
